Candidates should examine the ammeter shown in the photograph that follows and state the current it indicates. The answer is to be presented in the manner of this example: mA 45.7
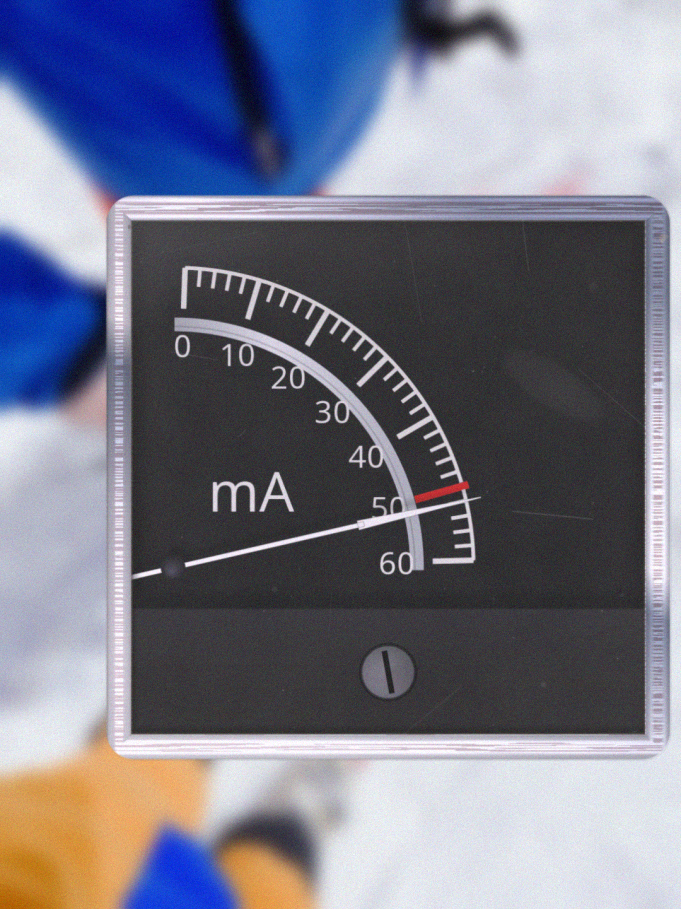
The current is mA 52
